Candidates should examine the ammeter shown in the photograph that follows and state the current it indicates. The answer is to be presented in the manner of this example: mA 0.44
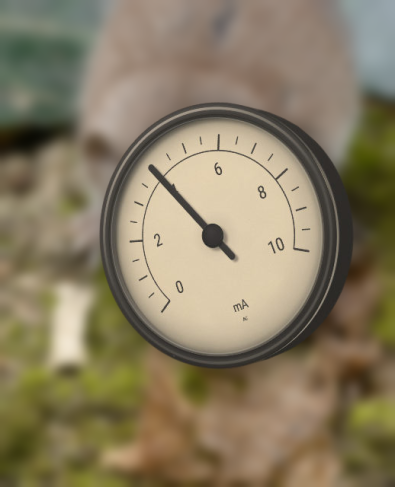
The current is mA 4
